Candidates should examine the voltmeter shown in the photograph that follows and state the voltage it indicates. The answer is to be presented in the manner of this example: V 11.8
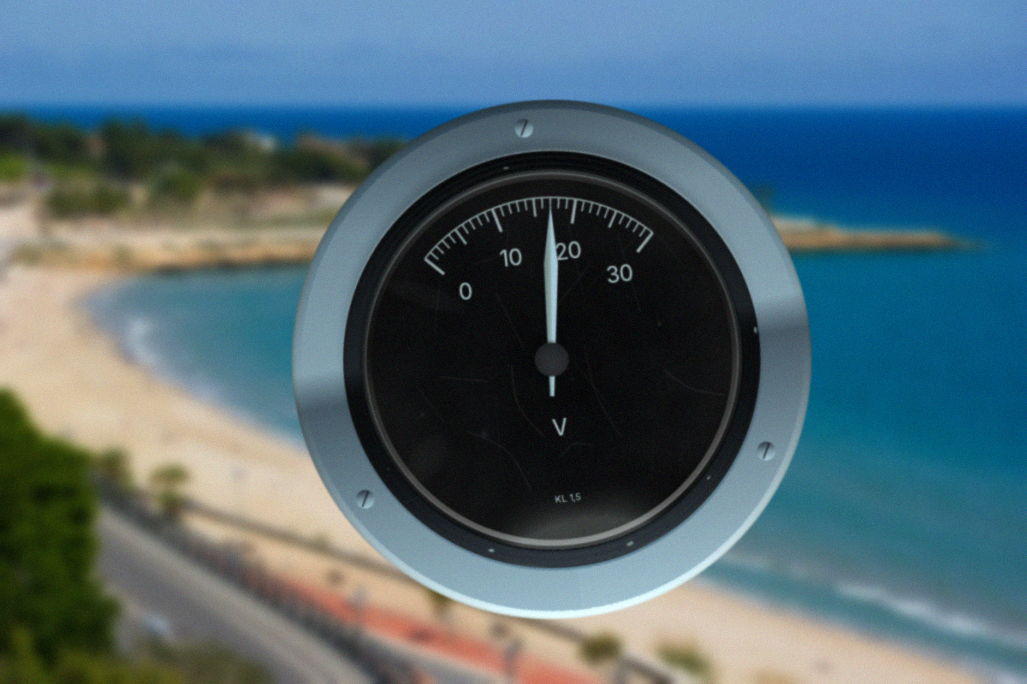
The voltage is V 17
